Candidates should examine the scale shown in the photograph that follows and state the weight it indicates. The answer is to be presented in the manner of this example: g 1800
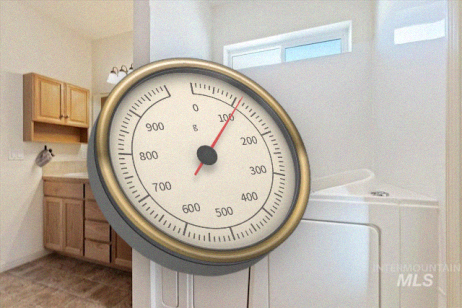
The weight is g 110
